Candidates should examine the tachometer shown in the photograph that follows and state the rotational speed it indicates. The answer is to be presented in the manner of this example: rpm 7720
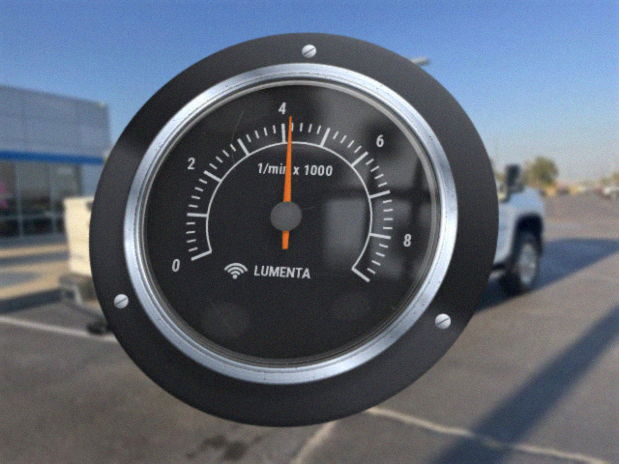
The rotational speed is rpm 4200
